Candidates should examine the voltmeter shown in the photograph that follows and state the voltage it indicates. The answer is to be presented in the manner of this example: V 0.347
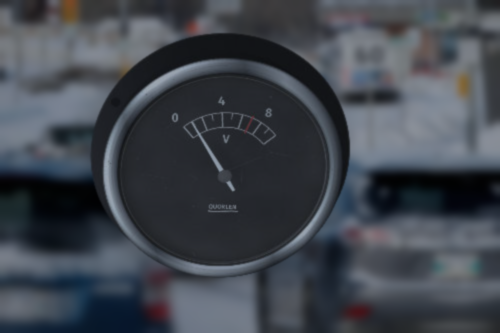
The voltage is V 1
